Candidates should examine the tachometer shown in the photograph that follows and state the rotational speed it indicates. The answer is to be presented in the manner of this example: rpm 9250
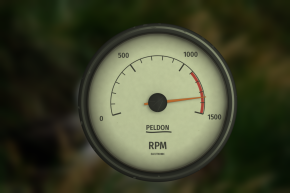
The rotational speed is rpm 1350
